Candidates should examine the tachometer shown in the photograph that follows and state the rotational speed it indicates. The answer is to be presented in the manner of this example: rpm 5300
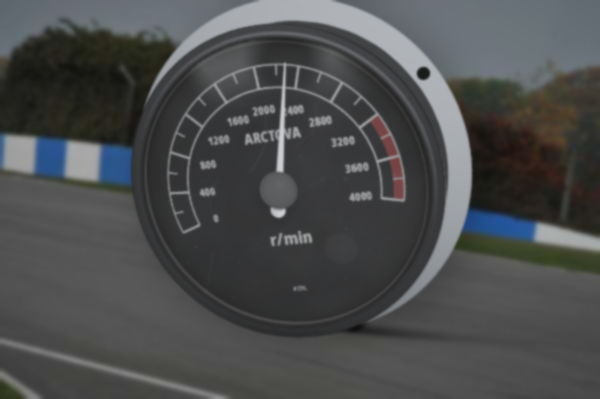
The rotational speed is rpm 2300
